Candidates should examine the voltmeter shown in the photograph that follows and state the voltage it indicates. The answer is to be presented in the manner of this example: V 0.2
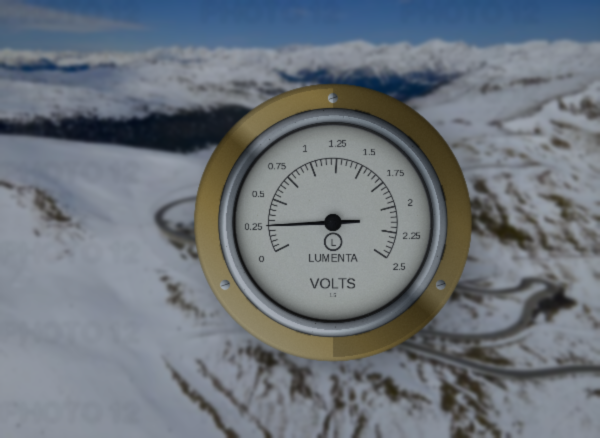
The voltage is V 0.25
